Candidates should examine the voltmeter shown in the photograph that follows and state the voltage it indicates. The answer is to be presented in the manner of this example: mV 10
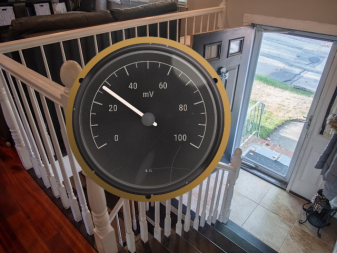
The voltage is mV 27.5
